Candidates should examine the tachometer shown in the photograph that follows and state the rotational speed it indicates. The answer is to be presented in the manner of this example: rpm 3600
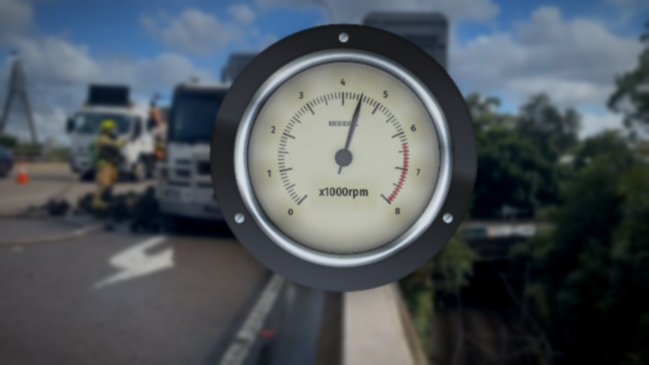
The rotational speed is rpm 4500
